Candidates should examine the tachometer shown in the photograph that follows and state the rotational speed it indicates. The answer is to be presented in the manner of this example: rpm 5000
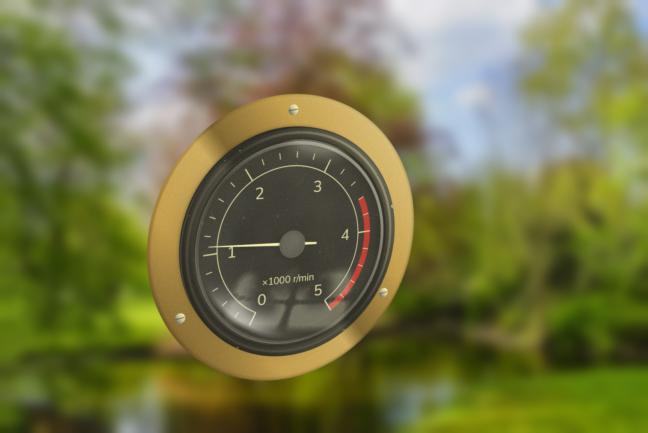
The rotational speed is rpm 1100
